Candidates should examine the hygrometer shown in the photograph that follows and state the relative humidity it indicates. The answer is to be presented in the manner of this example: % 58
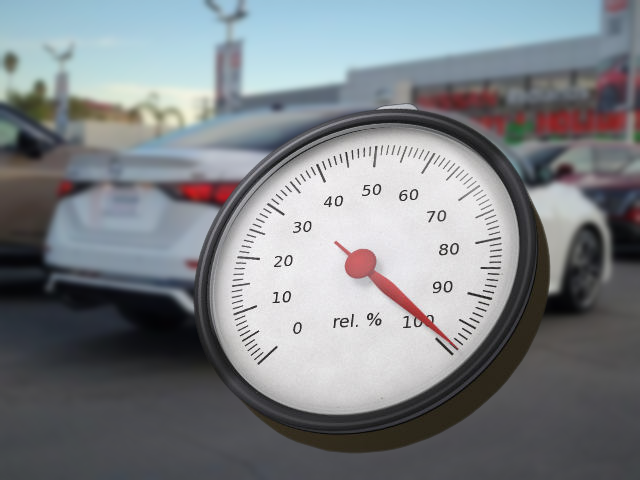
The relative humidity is % 99
